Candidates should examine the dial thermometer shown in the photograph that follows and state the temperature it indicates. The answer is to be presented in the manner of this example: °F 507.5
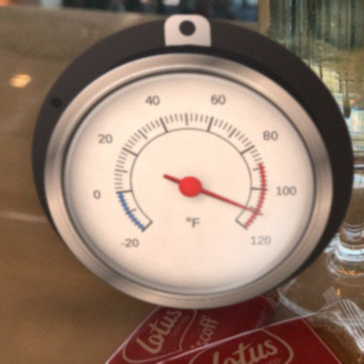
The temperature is °F 110
